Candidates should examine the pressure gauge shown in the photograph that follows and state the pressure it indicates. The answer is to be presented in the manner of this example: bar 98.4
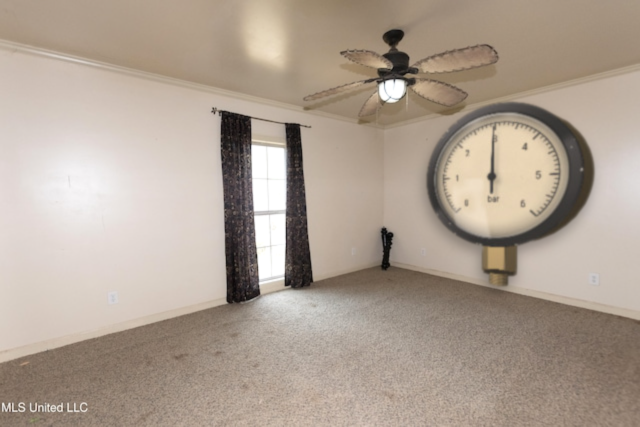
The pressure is bar 3
